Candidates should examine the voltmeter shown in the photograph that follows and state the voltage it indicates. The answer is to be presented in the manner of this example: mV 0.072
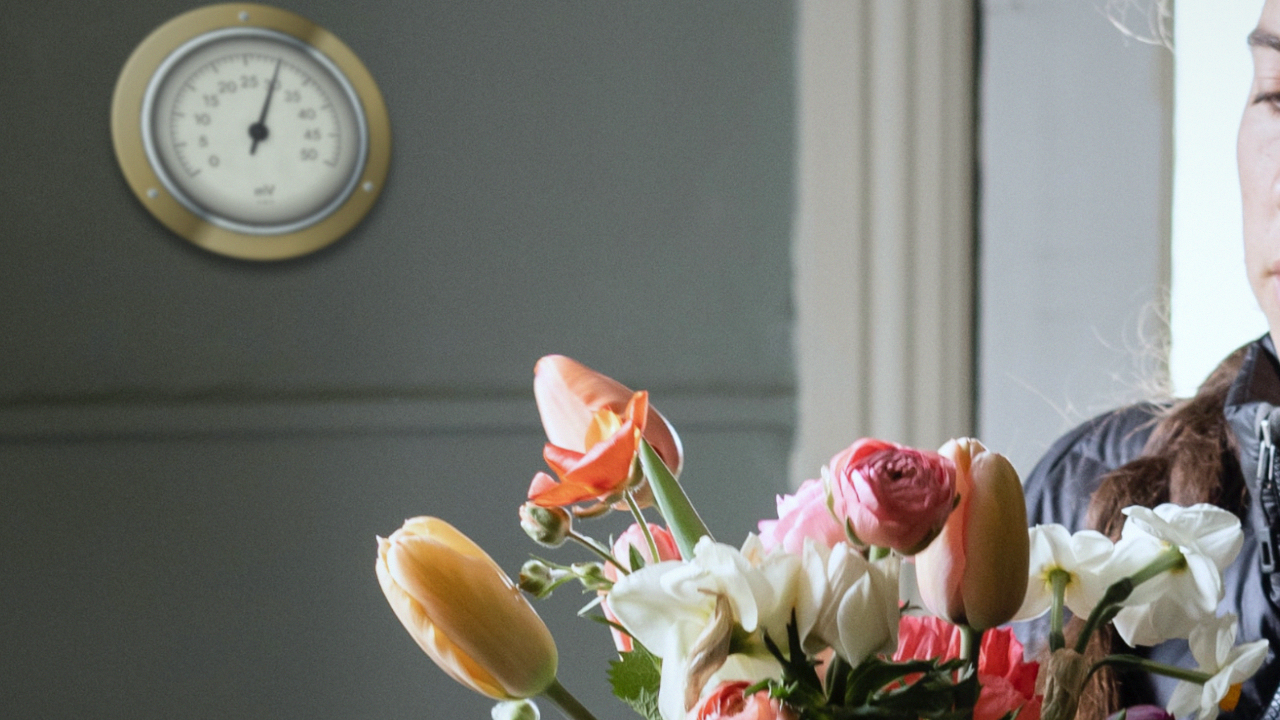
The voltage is mV 30
